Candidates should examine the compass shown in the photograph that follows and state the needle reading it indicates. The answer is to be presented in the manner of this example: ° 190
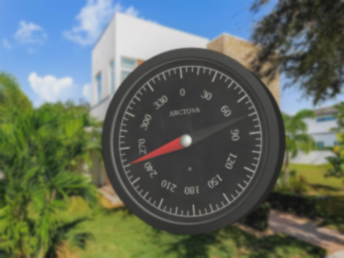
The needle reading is ° 255
